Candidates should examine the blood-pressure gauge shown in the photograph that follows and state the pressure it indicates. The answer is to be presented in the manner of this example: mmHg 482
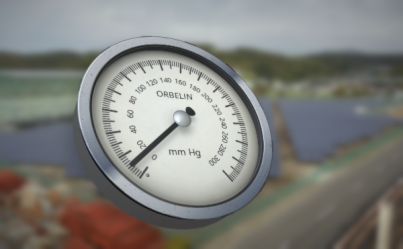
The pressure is mmHg 10
